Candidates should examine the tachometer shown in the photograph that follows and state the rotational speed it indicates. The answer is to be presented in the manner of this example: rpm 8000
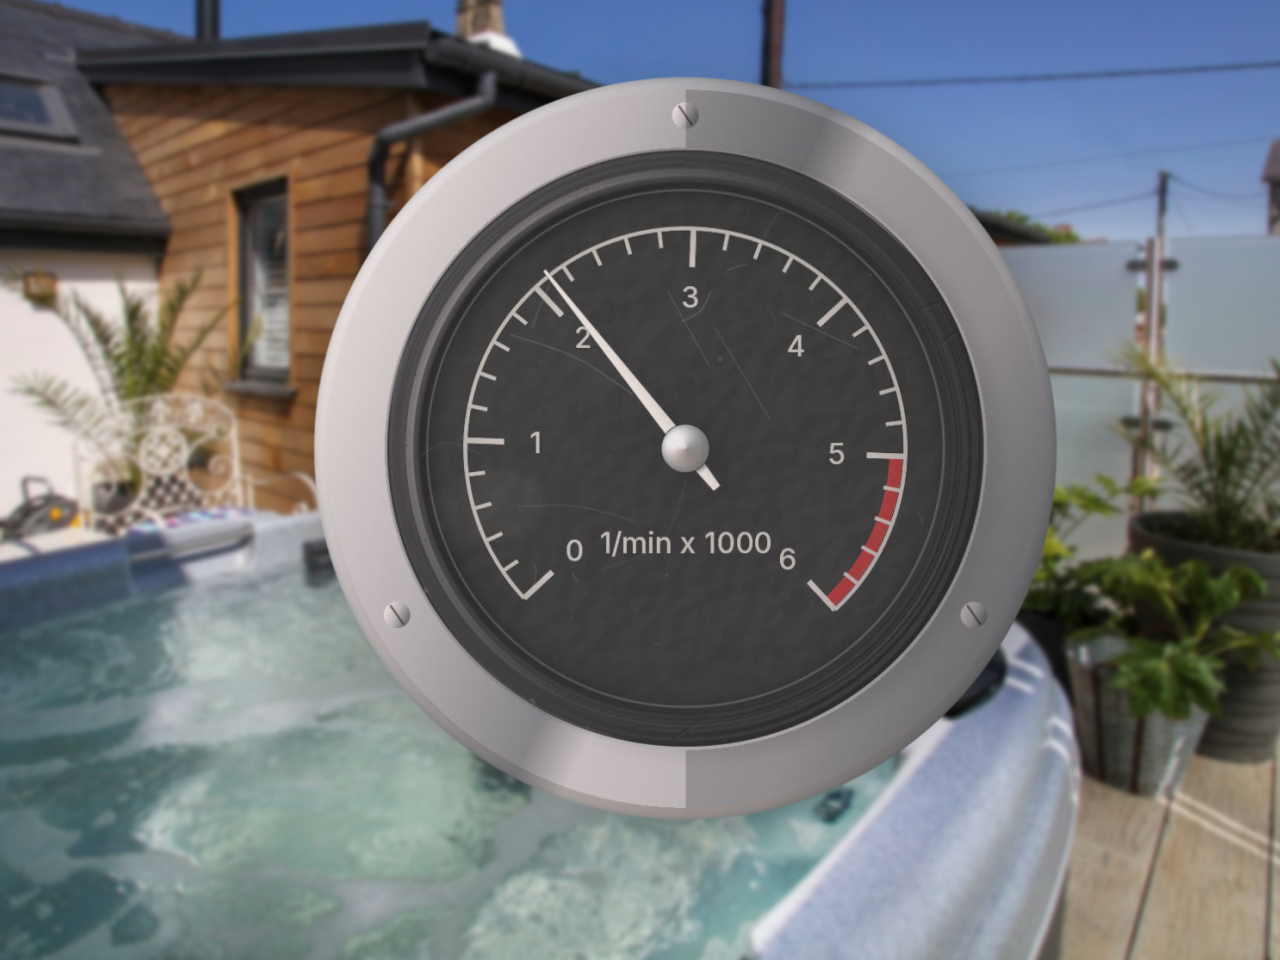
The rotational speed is rpm 2100
